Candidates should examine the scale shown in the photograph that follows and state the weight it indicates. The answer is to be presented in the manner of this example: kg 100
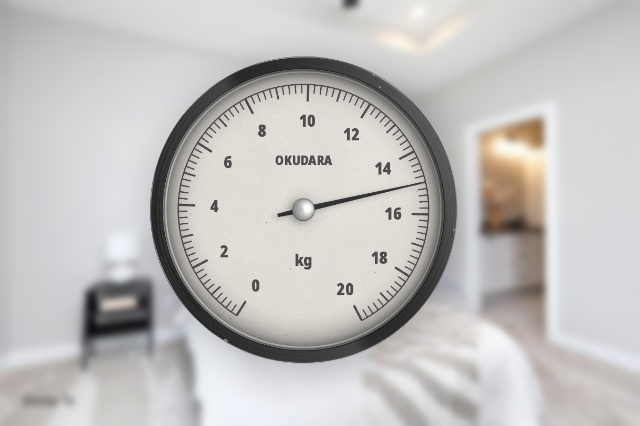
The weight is kg 15
